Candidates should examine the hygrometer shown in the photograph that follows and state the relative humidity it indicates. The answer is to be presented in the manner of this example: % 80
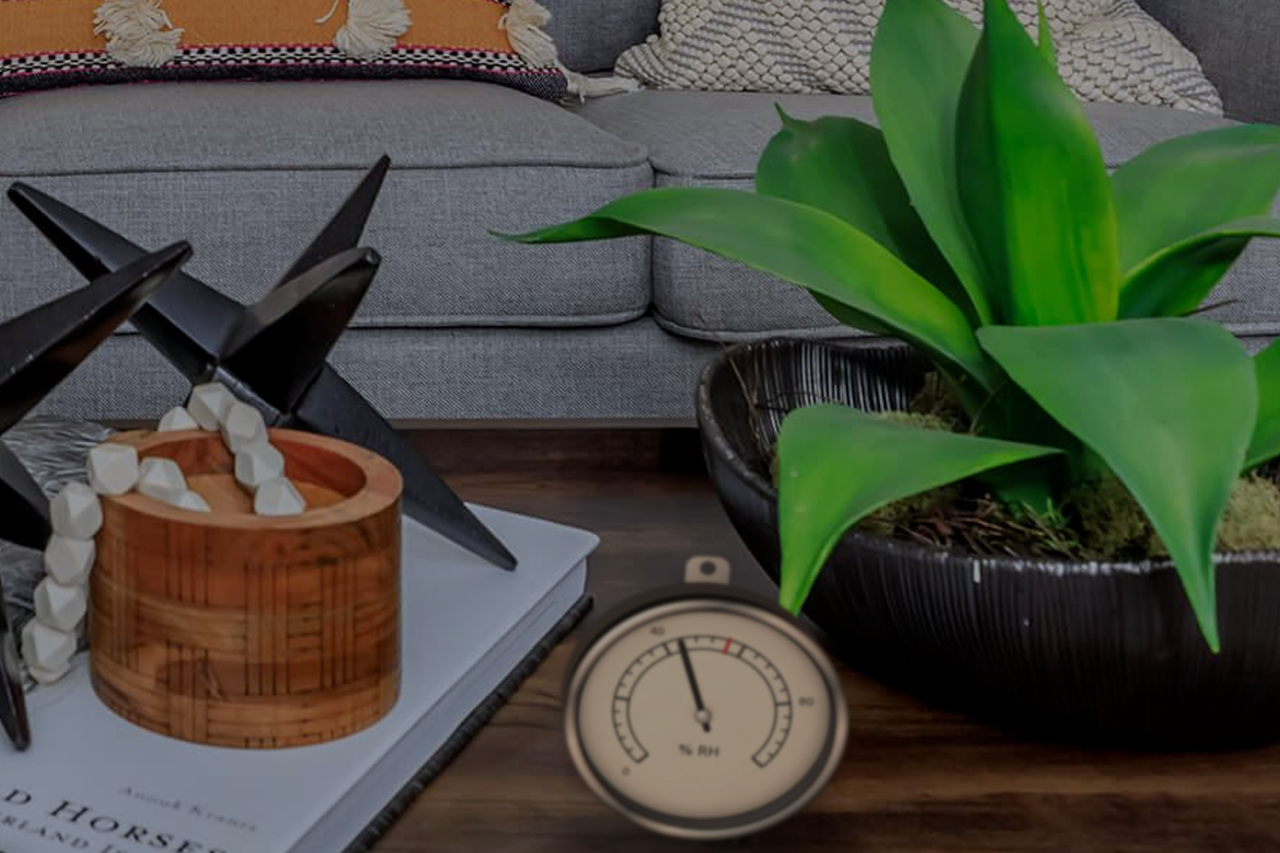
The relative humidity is % 44
